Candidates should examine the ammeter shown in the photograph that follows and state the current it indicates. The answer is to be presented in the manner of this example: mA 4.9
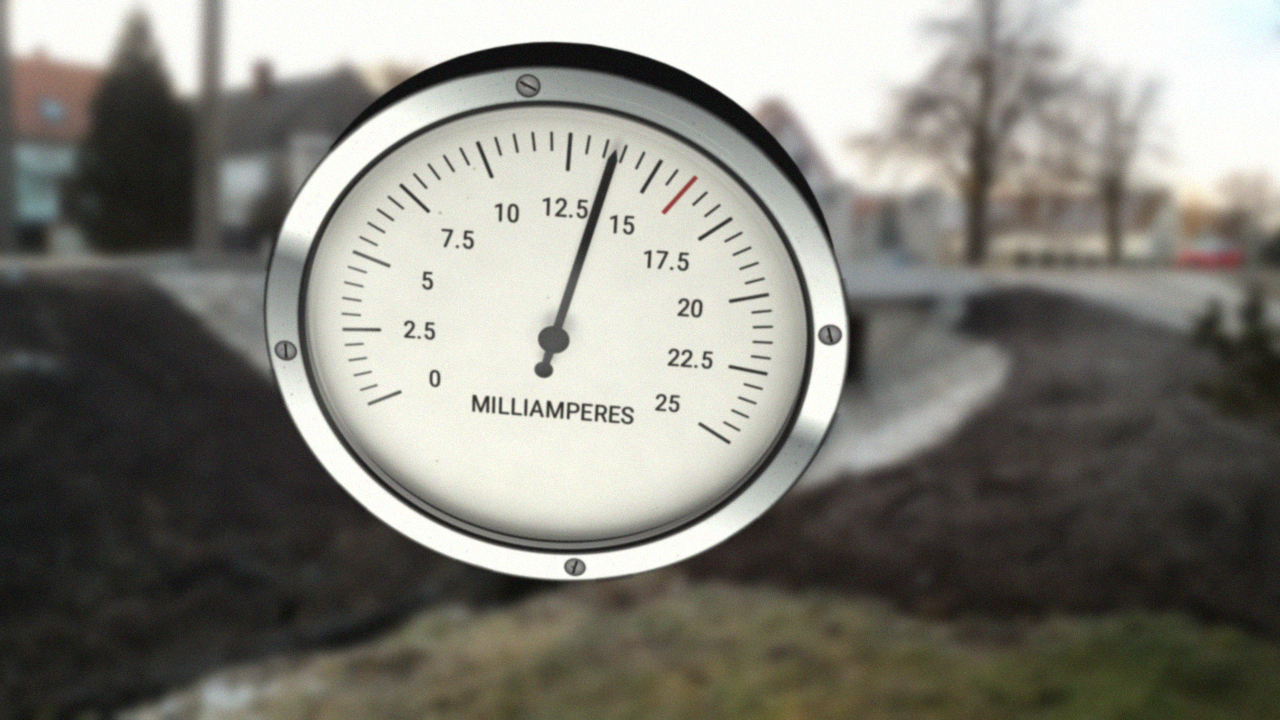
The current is mA 13.75
